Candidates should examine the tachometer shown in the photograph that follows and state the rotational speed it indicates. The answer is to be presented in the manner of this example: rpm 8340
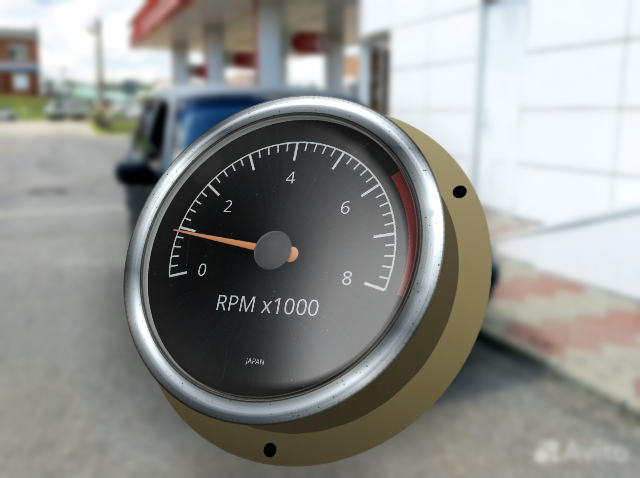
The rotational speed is rpm 900
